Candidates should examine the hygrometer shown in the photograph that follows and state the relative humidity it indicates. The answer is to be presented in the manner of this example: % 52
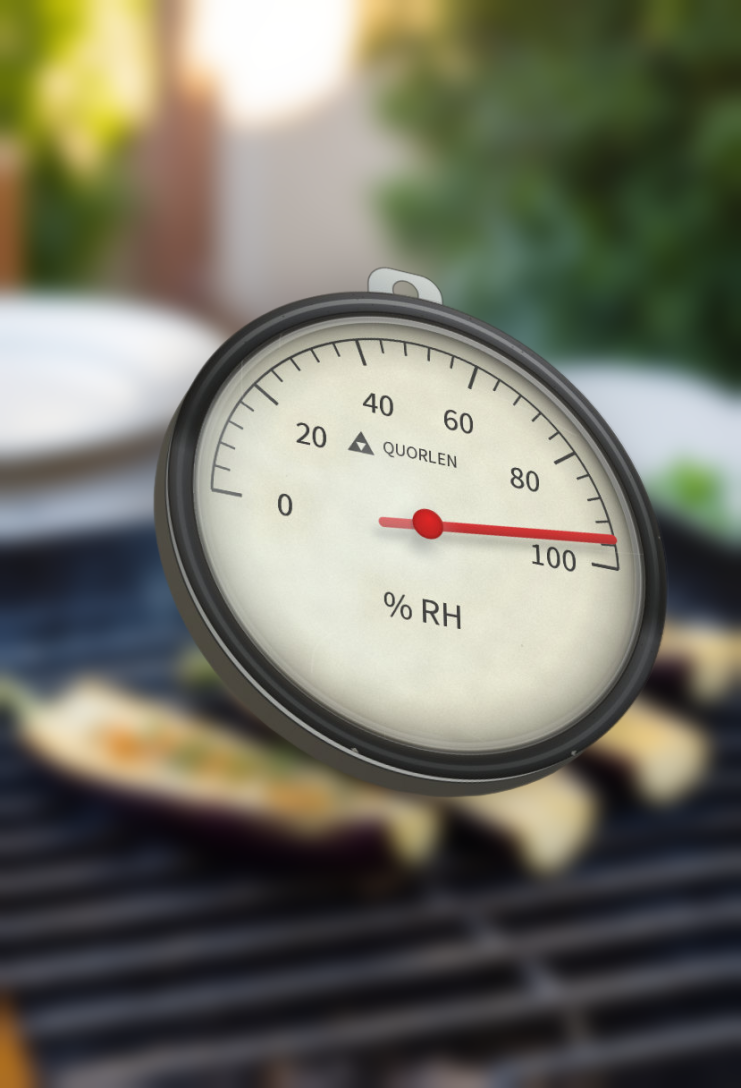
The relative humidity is % 96
